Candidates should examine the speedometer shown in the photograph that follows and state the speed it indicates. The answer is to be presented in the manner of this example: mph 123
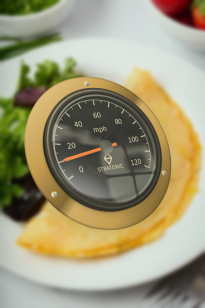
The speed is mph 10
